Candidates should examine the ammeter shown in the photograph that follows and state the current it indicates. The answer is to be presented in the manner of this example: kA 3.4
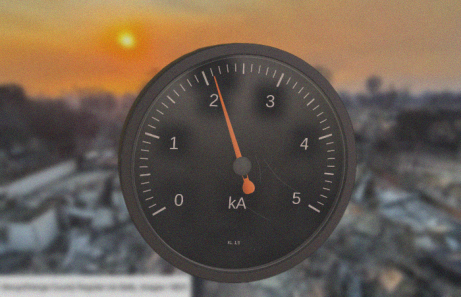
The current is kA 2.1
